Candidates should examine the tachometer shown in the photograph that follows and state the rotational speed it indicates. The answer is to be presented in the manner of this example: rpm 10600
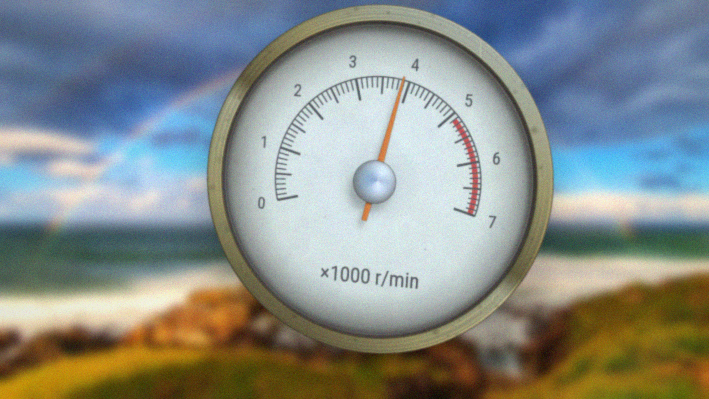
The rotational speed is rpm 3900
